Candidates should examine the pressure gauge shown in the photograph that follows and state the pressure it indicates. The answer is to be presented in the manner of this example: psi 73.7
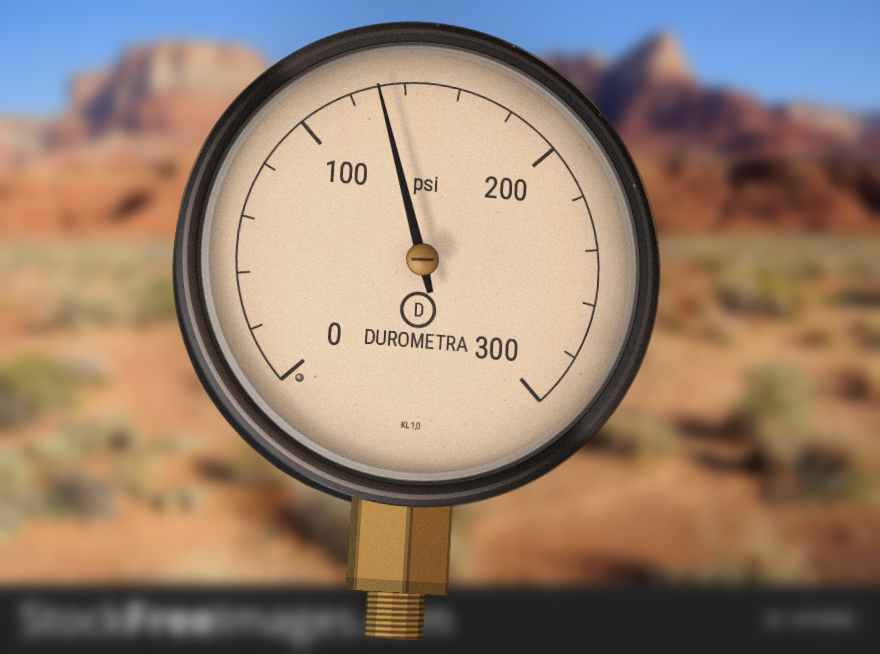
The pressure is psi 130
